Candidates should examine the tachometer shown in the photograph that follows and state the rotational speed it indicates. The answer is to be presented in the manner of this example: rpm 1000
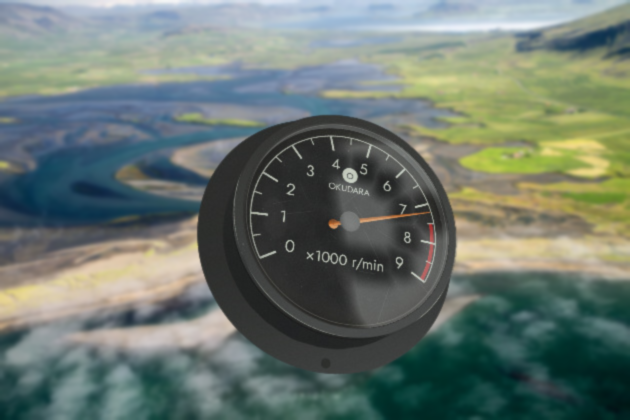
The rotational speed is rpm 7250
